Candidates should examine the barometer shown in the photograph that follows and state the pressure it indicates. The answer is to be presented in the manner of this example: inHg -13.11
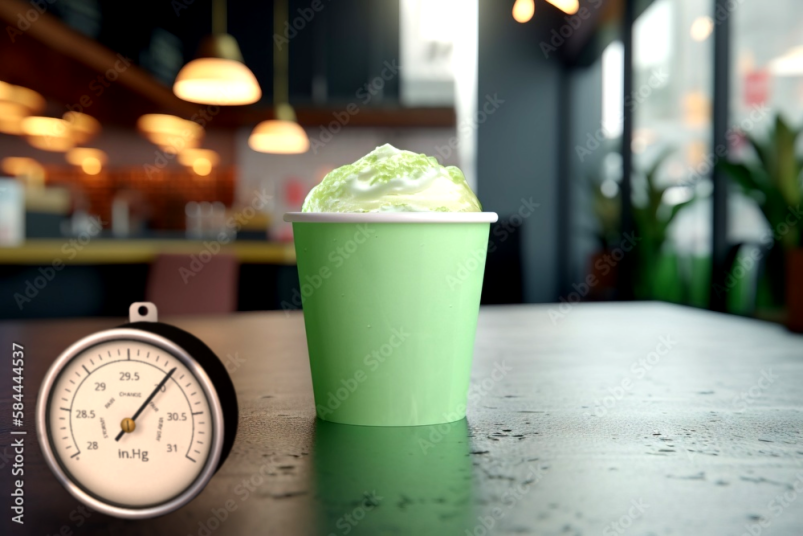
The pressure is inHg 30
